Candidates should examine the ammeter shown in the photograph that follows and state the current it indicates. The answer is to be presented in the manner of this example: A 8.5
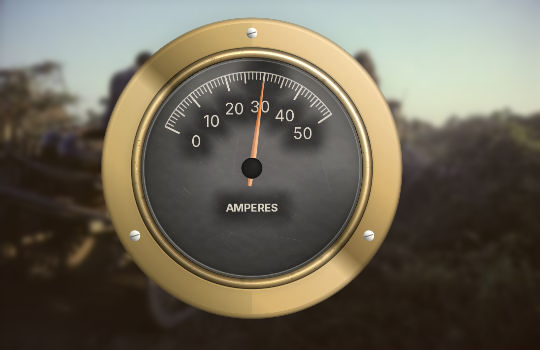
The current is A 30
